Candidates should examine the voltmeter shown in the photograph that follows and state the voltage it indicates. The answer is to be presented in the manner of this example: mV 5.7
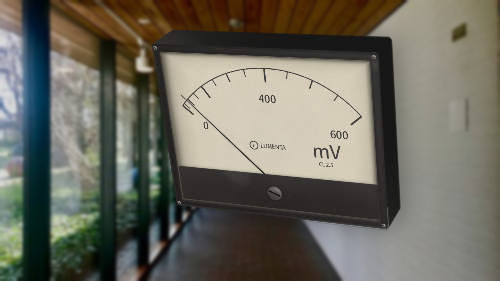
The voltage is mV 100
